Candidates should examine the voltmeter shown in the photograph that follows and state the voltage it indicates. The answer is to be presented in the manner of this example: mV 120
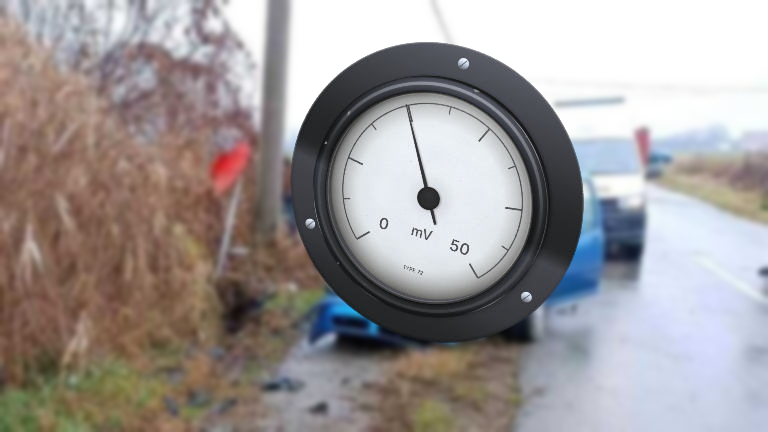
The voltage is mV 20
